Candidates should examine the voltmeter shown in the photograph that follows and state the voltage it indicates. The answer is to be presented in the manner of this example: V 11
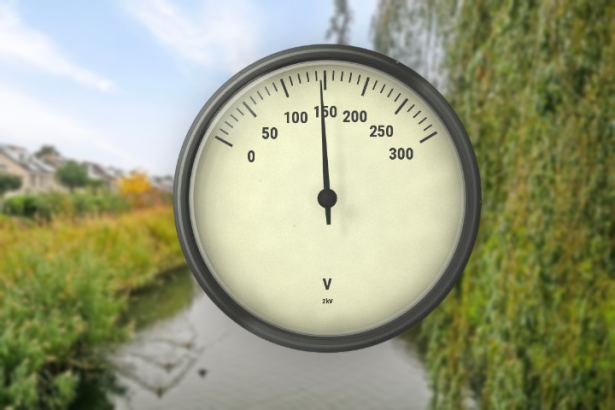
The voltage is V 145
